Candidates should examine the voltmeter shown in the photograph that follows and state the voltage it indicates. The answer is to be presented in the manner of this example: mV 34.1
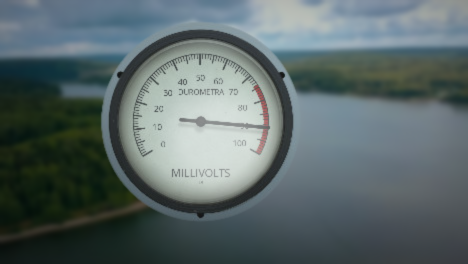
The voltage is mV 90
